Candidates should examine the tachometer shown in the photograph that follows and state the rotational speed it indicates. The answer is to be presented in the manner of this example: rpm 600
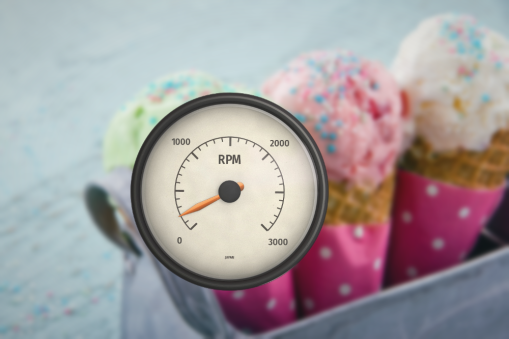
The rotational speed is rpm 200
